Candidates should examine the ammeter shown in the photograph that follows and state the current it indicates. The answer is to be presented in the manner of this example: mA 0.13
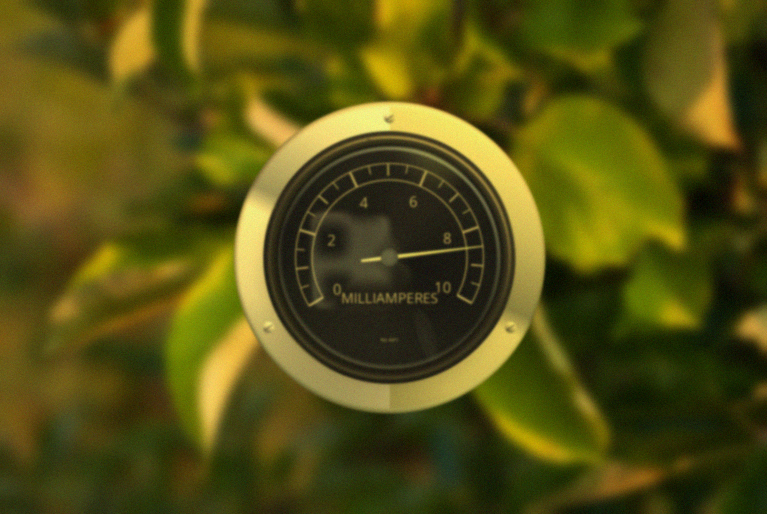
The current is mA 8.5
